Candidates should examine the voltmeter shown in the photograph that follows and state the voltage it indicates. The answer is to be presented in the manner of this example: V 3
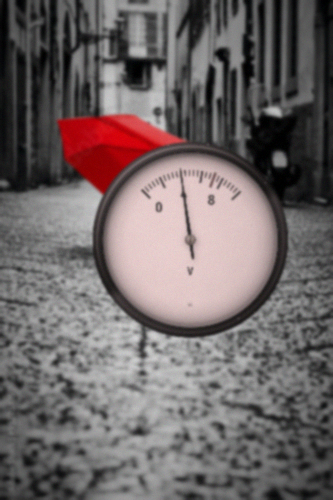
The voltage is V 4
